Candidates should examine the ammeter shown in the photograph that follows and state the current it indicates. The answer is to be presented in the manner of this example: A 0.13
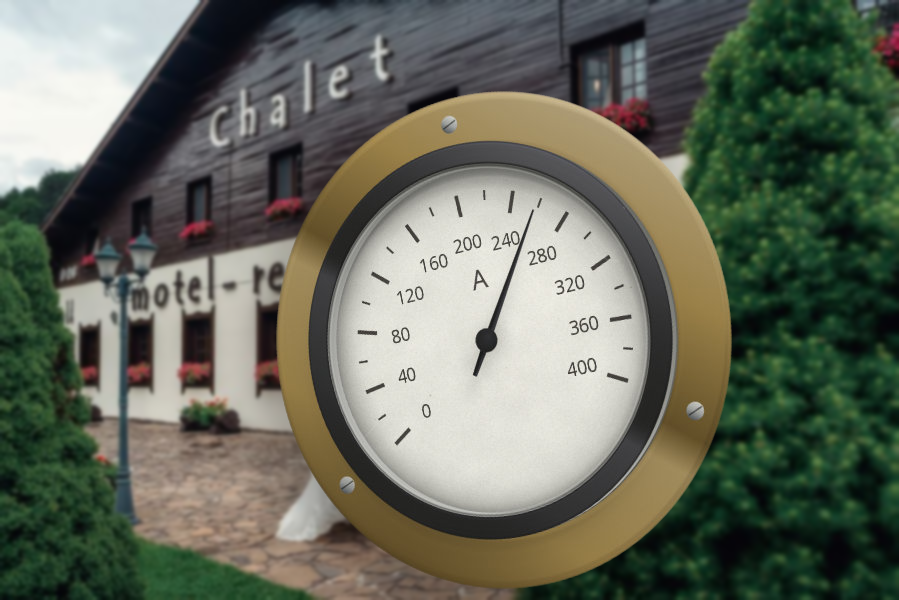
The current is A 260
